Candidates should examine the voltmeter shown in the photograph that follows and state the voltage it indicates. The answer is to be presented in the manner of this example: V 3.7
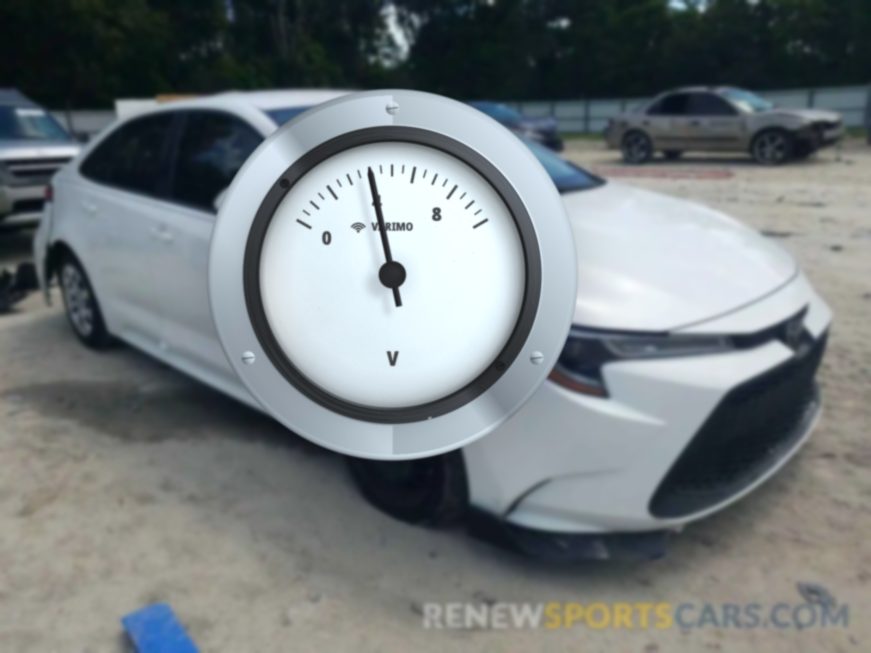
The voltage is V 4
